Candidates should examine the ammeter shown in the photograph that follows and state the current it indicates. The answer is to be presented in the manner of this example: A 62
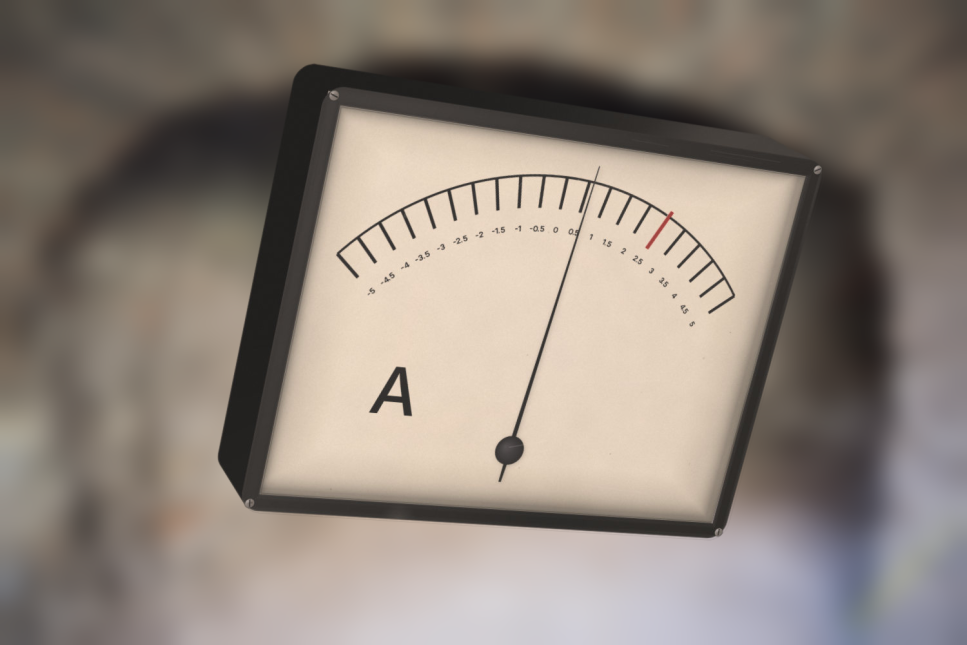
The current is A 0.5
